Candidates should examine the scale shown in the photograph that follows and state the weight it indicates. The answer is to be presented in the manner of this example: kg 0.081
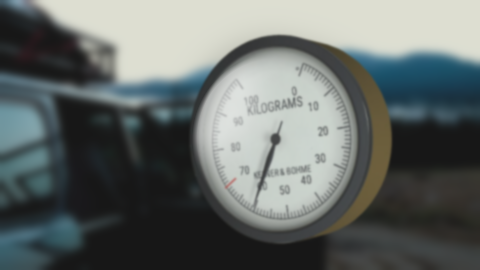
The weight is kg 60
